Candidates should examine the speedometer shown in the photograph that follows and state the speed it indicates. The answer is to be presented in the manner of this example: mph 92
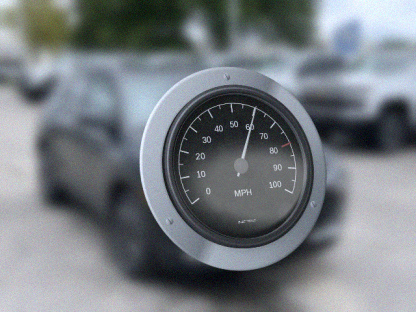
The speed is mph 60
